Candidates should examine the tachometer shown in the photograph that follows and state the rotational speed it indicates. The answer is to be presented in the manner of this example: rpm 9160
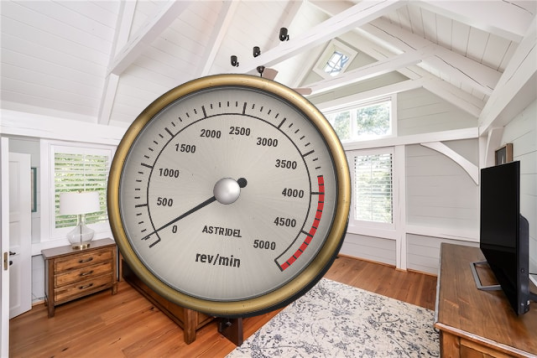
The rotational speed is rpm 100
